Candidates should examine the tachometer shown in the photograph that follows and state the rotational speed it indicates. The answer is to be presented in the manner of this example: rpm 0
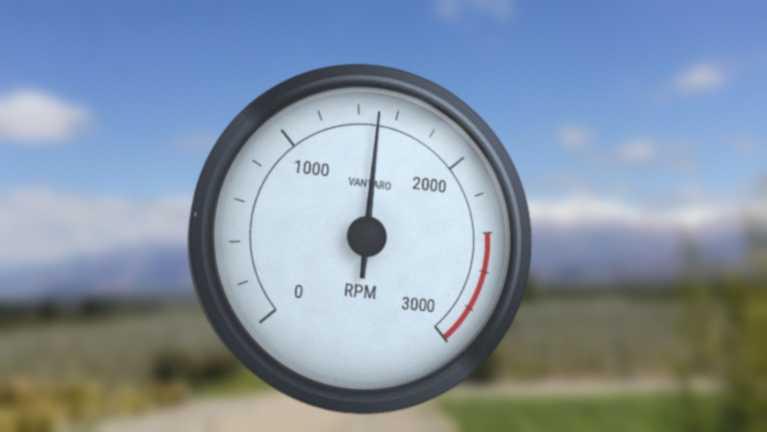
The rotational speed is rpm 1500
